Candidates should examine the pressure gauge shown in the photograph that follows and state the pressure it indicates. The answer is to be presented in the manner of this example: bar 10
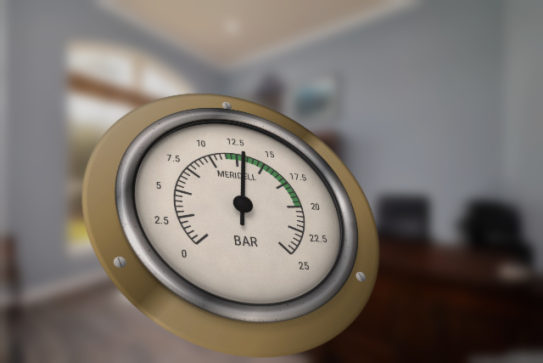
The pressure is bar 13
